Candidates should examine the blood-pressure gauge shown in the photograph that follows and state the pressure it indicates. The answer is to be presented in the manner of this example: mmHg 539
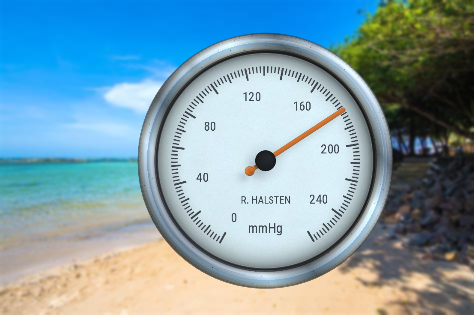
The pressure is mmHg 180
